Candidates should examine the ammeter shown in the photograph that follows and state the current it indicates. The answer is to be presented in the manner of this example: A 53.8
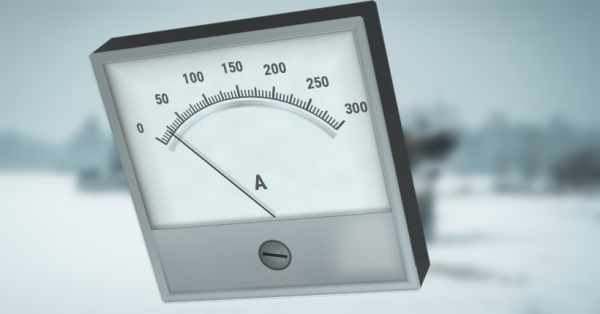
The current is A 25
